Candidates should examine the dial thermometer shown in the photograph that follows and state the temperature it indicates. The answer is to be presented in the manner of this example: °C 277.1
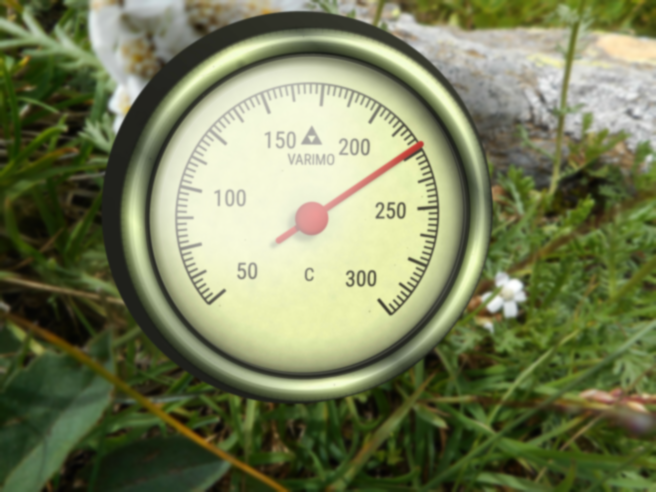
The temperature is °C 222.5
